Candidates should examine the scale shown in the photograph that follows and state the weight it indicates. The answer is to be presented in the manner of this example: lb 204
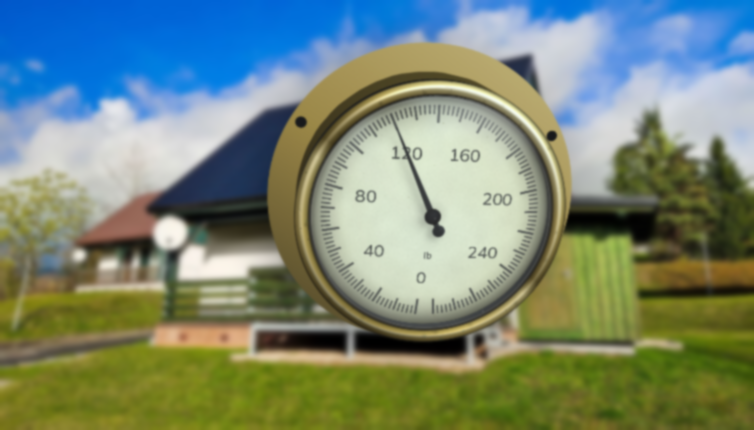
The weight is lb 120
